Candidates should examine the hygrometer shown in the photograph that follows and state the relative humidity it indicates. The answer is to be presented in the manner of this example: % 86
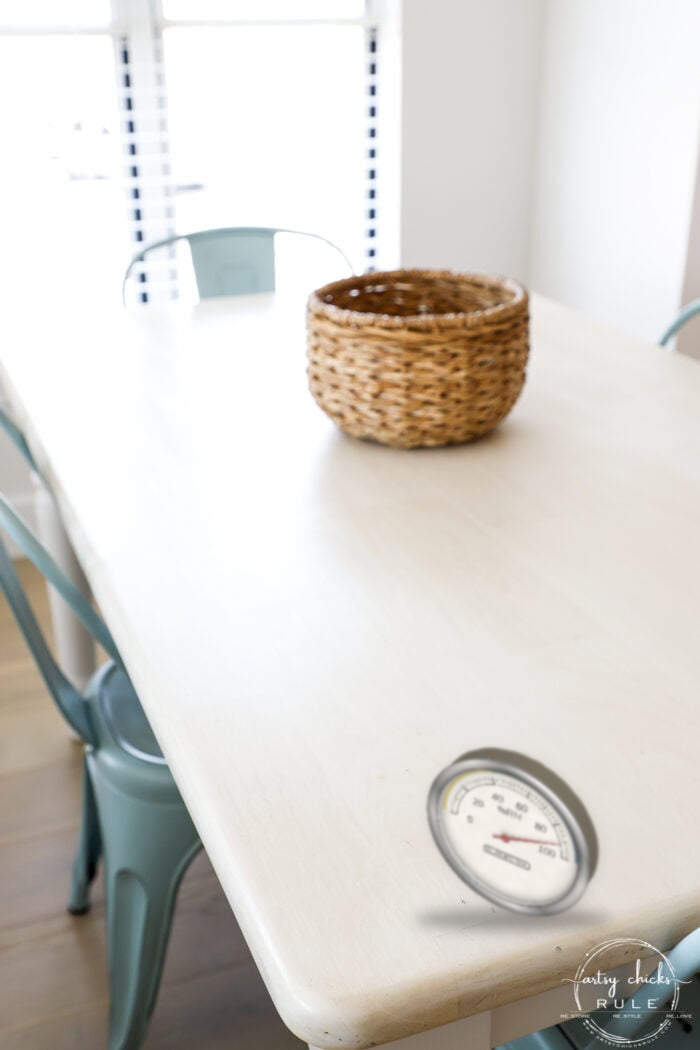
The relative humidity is % 90
